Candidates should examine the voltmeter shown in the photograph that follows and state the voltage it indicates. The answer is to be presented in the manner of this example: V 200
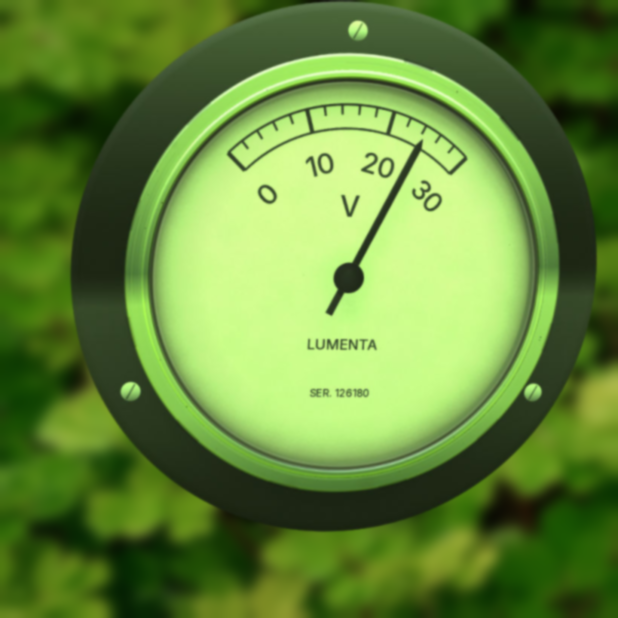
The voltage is V 24
